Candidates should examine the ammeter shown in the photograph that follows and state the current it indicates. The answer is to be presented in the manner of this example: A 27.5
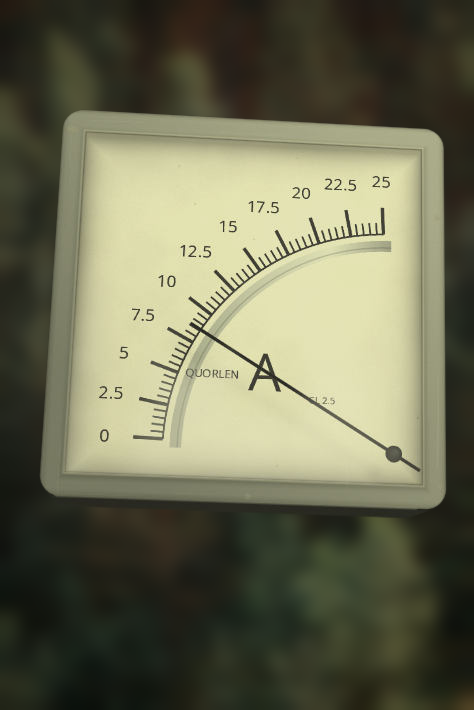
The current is A 8.5
